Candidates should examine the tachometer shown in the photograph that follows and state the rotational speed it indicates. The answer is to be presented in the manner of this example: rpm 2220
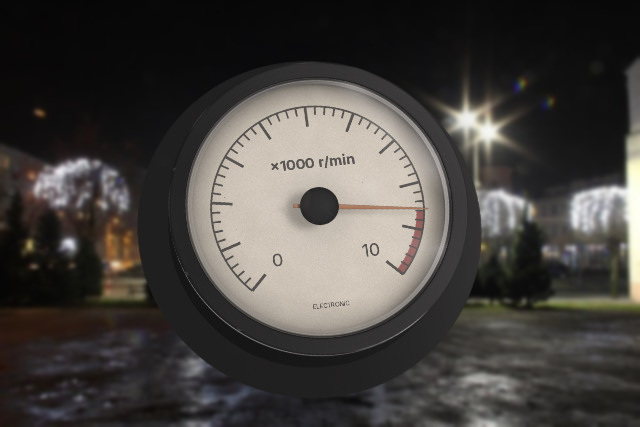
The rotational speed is rpm 8600
